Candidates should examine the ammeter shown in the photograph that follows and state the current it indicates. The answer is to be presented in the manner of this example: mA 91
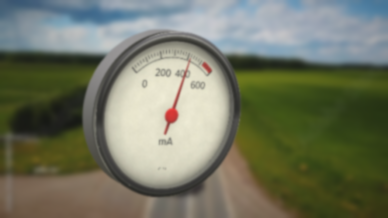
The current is mA 400
